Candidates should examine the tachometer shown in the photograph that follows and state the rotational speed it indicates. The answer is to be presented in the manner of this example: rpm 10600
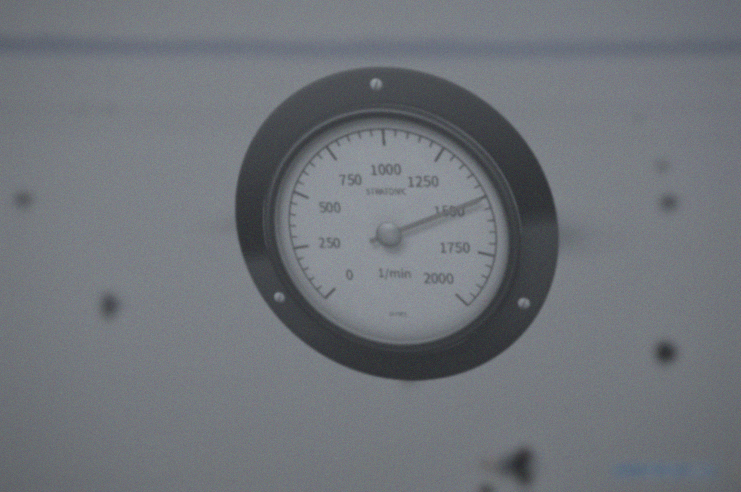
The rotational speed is rpm 1500
